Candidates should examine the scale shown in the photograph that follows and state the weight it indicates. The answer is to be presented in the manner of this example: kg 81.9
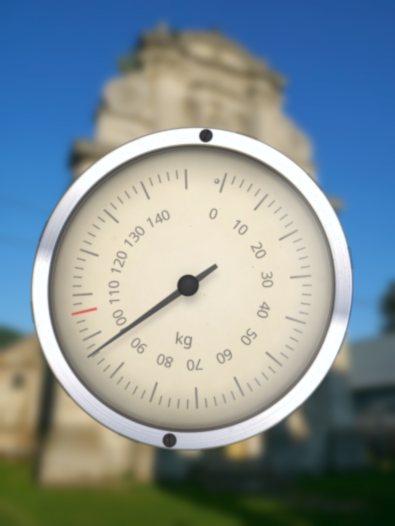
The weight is kg 96
